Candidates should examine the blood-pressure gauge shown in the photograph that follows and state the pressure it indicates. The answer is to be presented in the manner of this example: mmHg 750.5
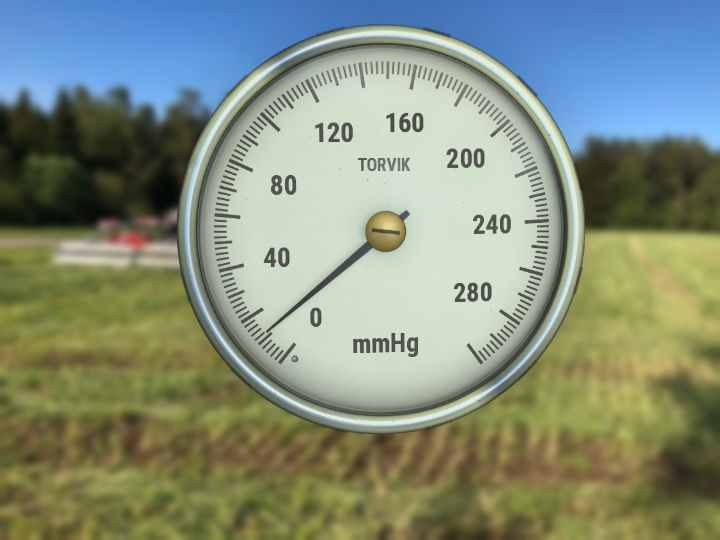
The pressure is mmHg 12
